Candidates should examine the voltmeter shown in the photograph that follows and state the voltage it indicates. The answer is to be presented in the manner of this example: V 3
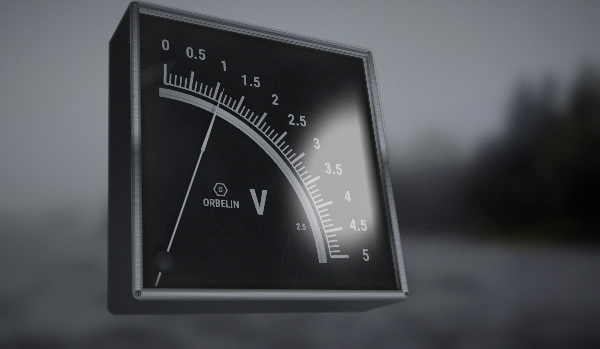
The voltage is V 1.1
